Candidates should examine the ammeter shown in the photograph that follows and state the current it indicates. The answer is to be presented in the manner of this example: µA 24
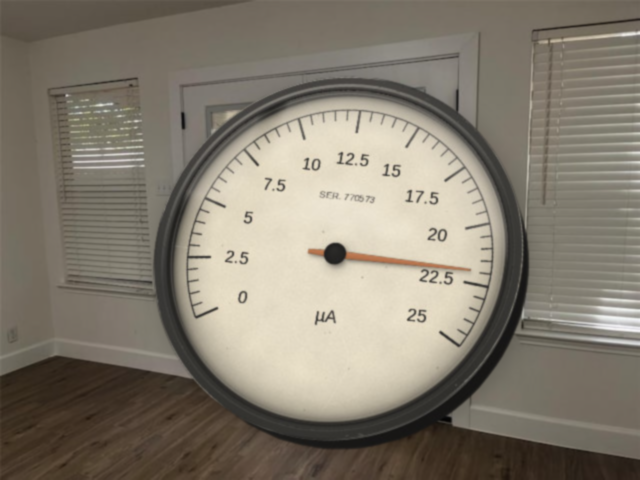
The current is µA 22
